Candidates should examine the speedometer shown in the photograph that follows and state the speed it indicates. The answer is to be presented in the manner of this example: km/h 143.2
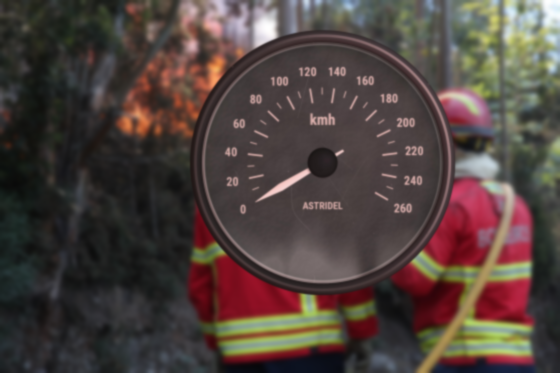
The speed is km/h 0
